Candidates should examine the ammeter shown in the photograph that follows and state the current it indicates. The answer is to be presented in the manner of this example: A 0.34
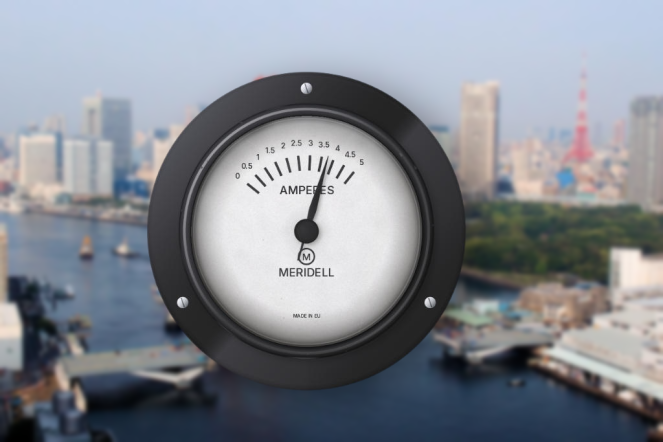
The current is A 3.75
